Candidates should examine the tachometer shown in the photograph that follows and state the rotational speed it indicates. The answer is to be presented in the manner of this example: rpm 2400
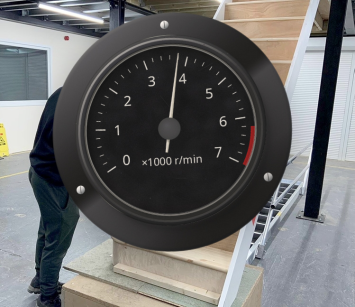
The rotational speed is rpm 3800
